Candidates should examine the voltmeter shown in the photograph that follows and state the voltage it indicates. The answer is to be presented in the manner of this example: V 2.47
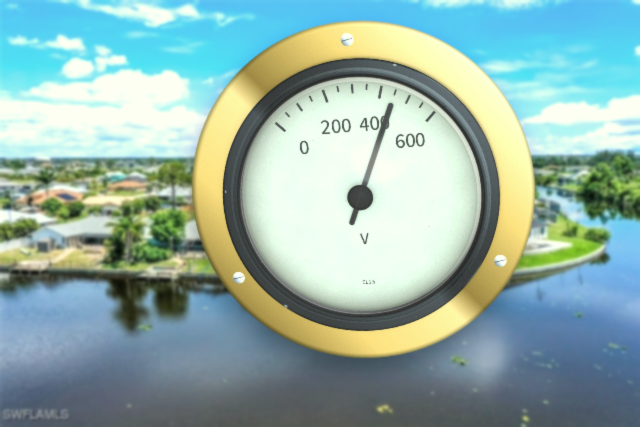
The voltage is V 450
